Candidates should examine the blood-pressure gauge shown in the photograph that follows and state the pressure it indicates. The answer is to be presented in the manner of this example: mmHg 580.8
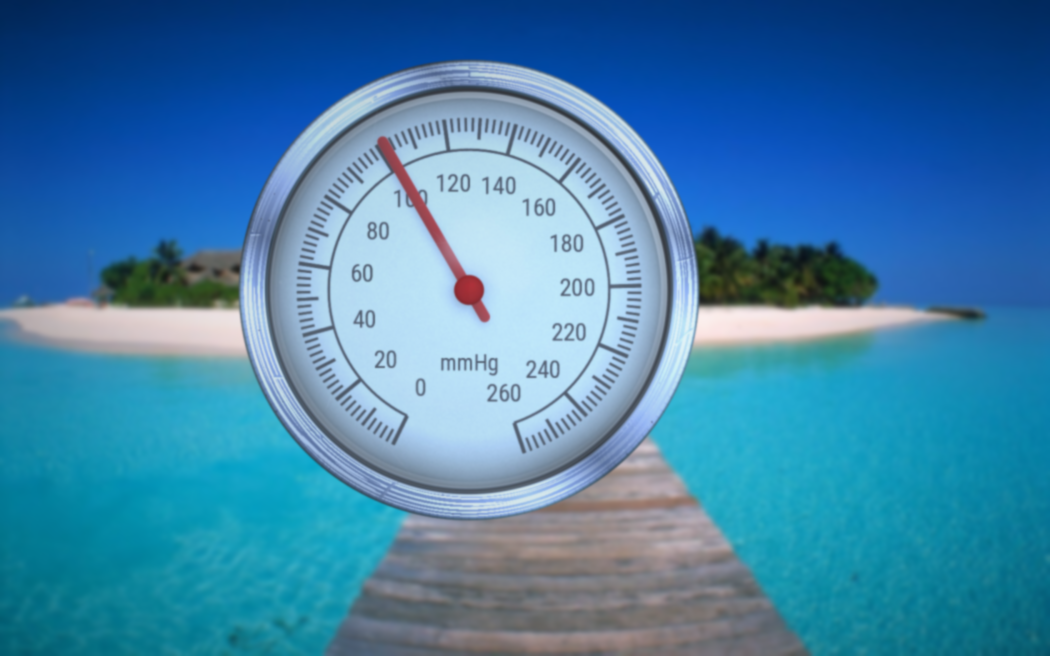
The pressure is mmHg 102
